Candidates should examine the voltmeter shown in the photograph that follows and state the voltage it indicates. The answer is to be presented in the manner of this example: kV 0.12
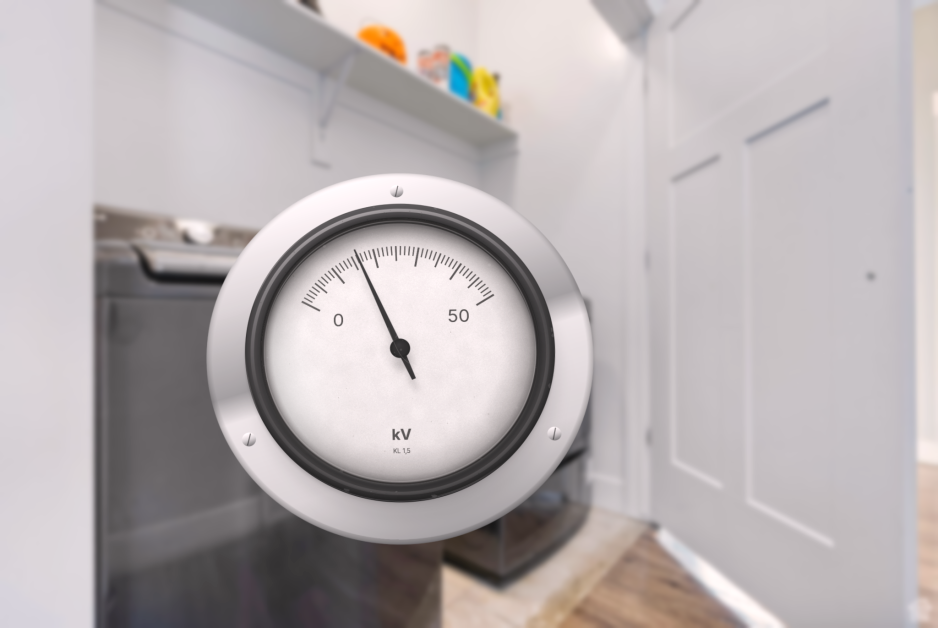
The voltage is kV 16
